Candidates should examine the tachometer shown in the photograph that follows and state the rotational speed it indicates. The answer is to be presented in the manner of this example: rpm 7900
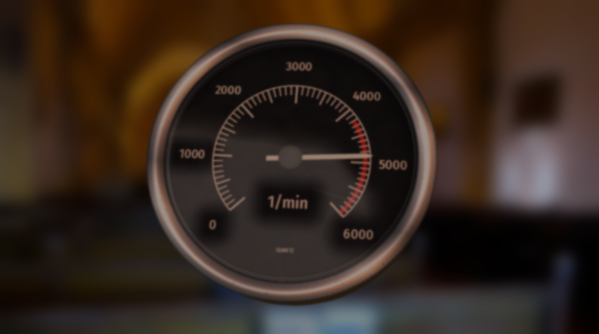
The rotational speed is rpm 4900
